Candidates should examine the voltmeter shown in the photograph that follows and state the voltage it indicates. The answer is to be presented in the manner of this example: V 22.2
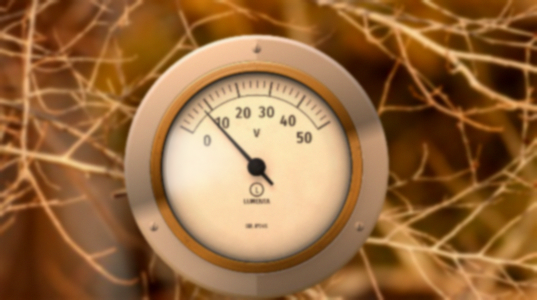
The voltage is V 8
